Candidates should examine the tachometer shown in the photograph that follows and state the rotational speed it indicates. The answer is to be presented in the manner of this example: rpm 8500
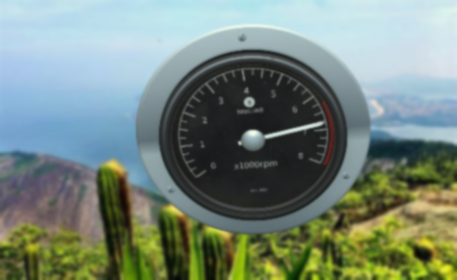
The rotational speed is rpm 6750
